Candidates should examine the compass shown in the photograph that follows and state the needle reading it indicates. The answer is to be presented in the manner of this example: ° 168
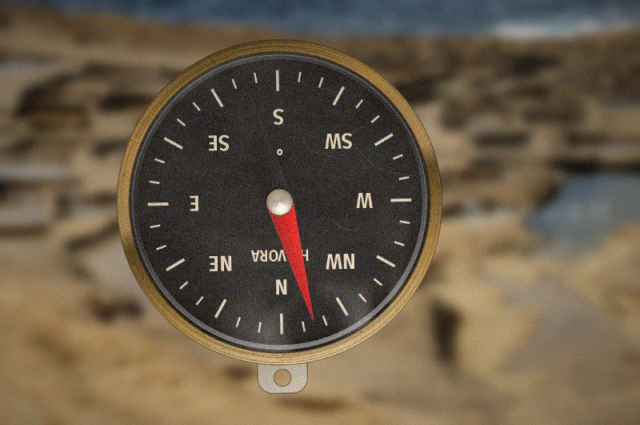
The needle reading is ° 345
